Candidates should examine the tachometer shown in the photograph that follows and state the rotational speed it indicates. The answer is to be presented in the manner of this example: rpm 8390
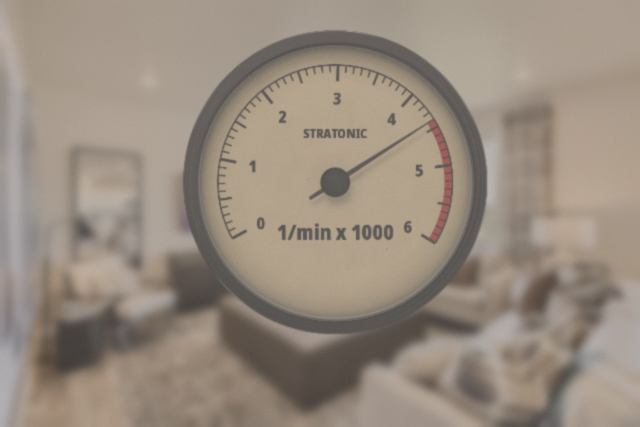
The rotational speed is rpm 4400
